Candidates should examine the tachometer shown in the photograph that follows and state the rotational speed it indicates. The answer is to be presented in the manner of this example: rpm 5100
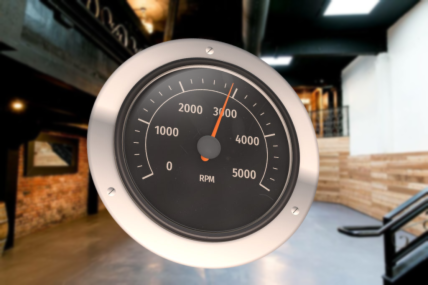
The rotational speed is rpm 2900
